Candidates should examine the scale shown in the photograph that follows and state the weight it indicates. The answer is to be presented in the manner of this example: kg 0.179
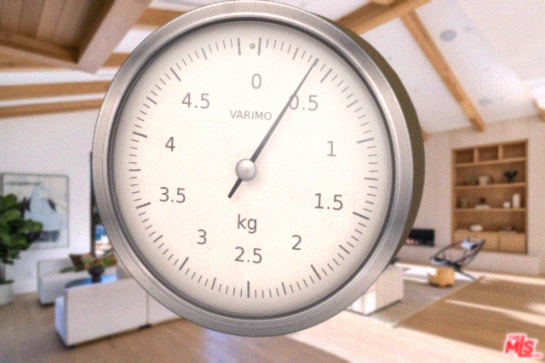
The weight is kg 0.4
